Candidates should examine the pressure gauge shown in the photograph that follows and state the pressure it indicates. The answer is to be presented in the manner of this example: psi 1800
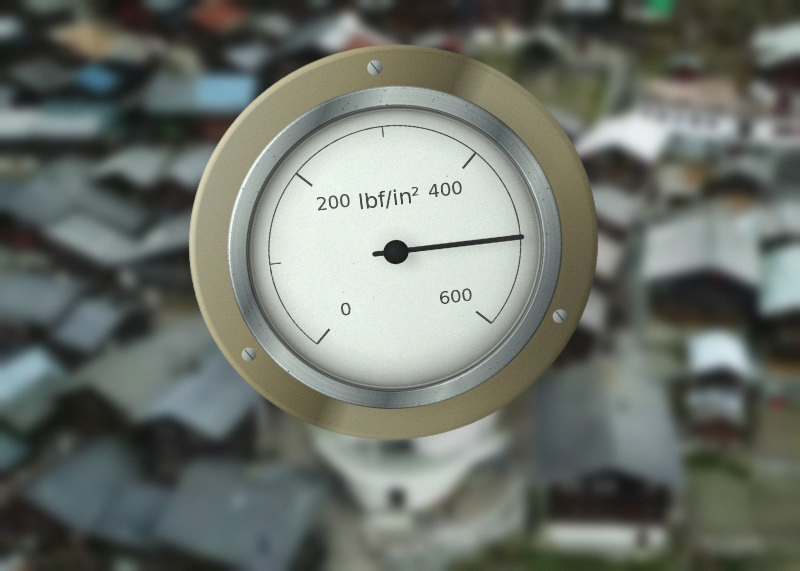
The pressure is psi 500
